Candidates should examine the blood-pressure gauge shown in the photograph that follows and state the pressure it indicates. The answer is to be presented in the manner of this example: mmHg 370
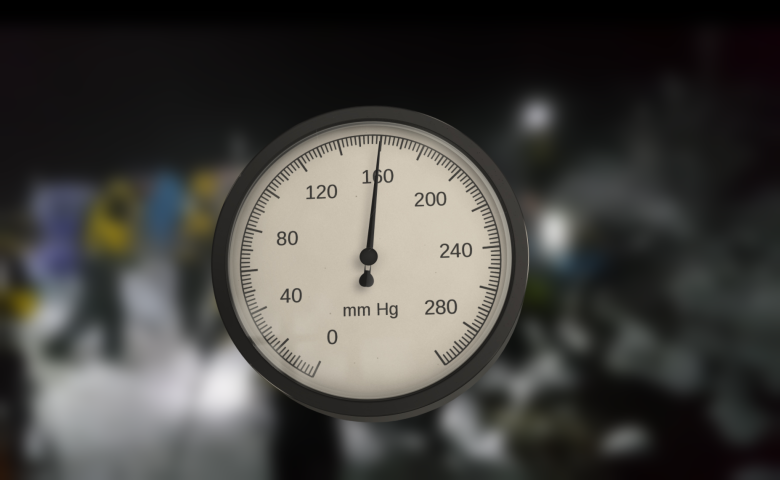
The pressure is mmHg 160
